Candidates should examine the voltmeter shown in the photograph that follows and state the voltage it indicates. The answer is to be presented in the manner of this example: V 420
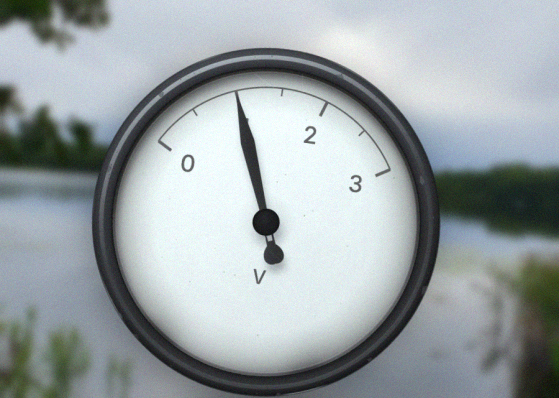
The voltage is V 1
